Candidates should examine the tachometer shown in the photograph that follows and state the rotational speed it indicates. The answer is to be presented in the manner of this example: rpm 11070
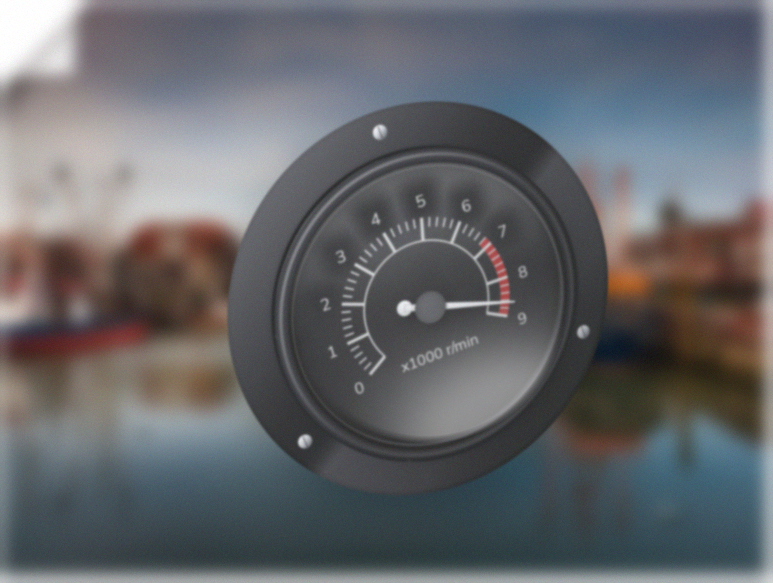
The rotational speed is rpm 8600
